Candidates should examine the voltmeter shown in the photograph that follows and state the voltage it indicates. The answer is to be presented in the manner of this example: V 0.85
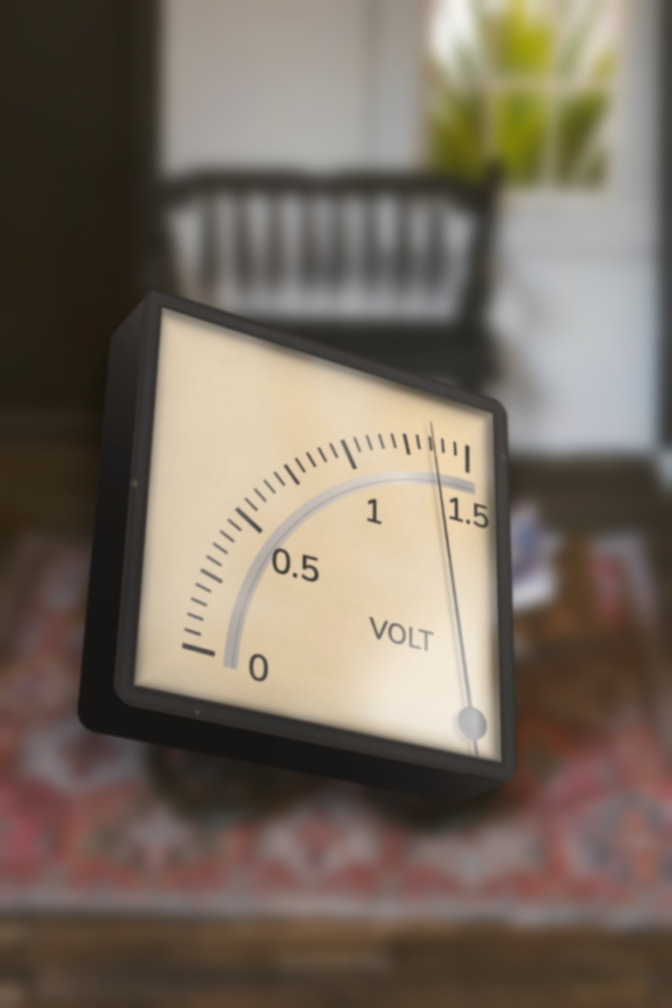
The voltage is V 1.35
